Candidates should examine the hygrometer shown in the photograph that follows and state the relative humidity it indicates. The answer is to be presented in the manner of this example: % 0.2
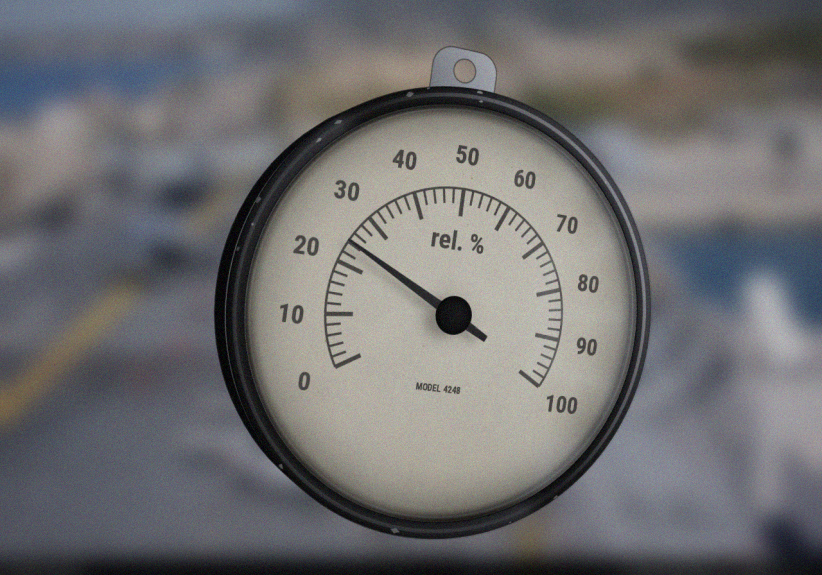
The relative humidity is % 24
